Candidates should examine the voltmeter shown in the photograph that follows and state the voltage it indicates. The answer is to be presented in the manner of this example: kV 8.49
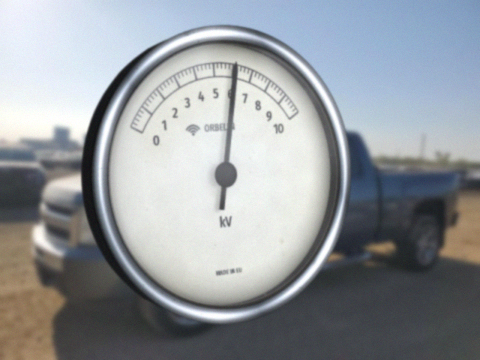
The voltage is kV 6
